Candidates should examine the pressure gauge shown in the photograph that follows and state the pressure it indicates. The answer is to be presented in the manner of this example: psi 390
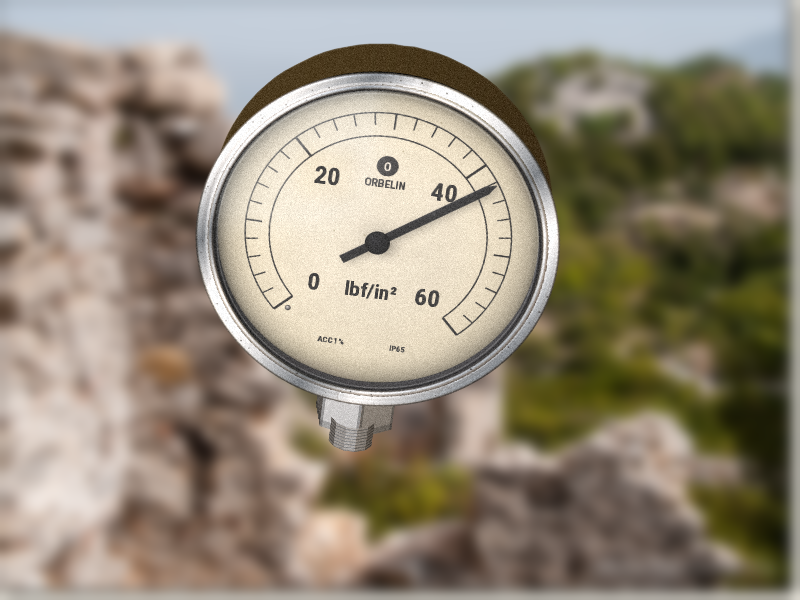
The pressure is psi 42
